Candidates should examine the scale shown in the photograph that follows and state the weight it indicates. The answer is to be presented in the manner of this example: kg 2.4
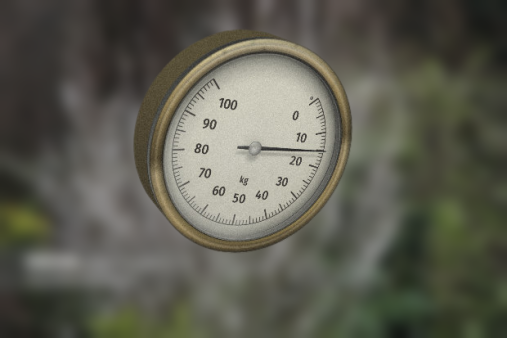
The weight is kg 15
